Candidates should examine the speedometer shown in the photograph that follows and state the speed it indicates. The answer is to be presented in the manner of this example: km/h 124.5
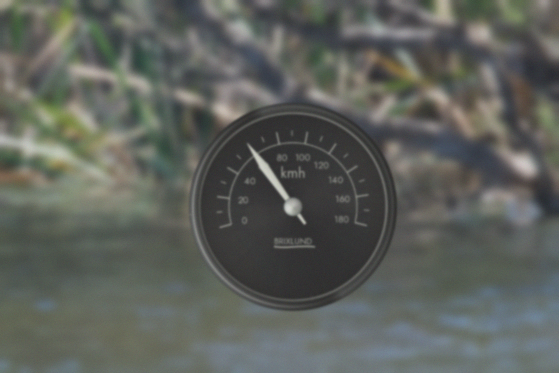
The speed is km/h 60
